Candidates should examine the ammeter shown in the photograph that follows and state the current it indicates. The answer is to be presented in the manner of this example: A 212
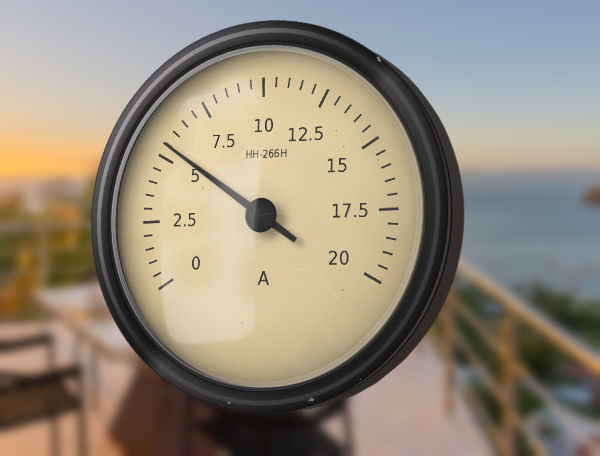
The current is A 5.5
